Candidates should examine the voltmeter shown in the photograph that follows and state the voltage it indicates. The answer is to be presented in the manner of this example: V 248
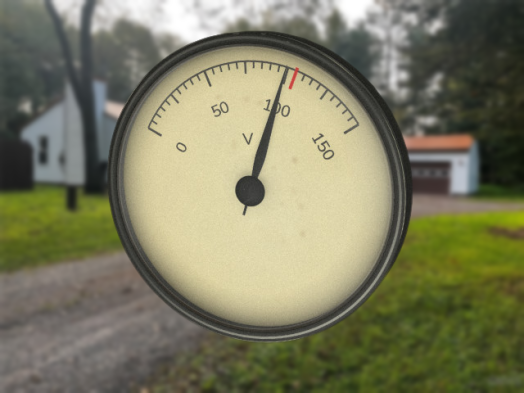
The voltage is V 100
